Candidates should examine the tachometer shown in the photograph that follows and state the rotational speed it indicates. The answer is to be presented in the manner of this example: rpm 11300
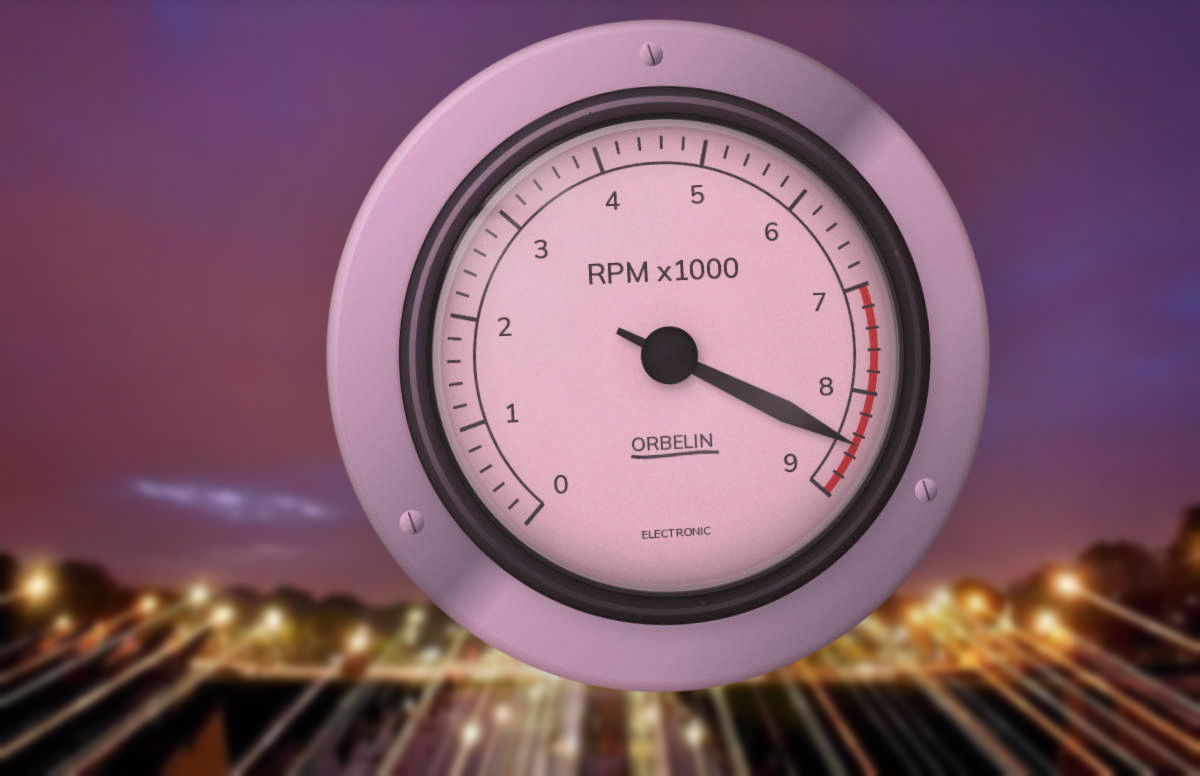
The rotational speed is rpm 8500
